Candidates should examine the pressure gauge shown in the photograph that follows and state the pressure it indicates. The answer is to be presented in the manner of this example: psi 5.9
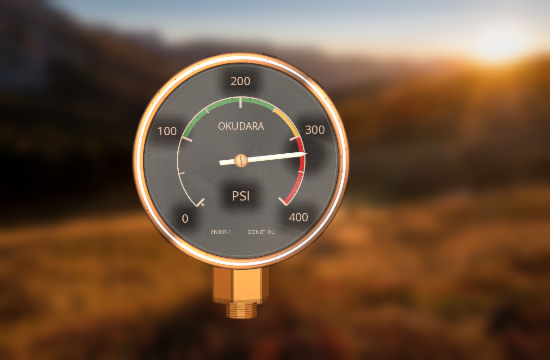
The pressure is psi 325
